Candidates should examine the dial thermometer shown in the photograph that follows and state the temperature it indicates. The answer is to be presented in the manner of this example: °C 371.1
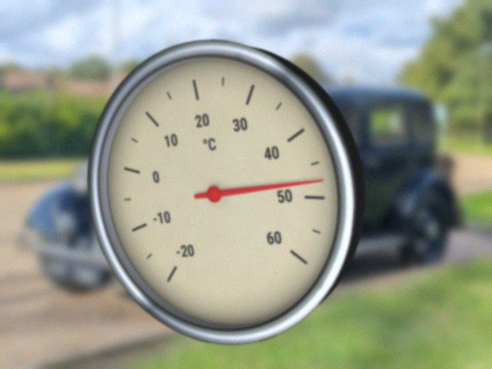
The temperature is °C 47.5
